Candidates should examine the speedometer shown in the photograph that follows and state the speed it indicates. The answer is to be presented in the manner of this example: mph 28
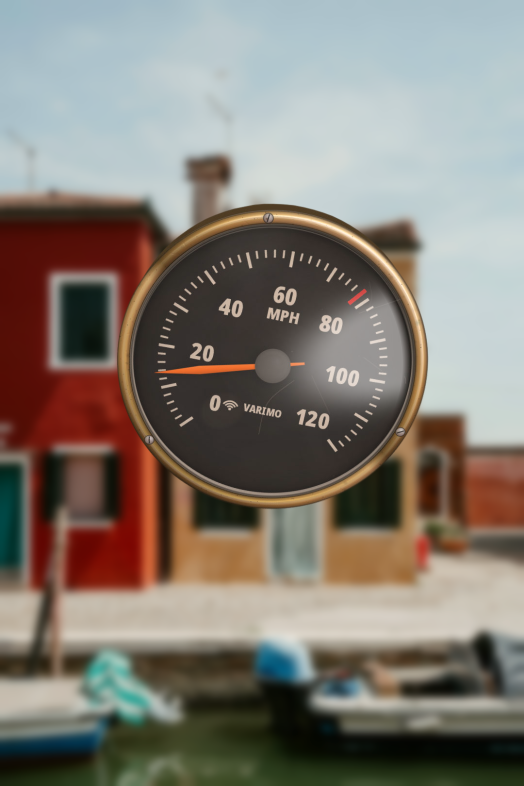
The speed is mph 14
